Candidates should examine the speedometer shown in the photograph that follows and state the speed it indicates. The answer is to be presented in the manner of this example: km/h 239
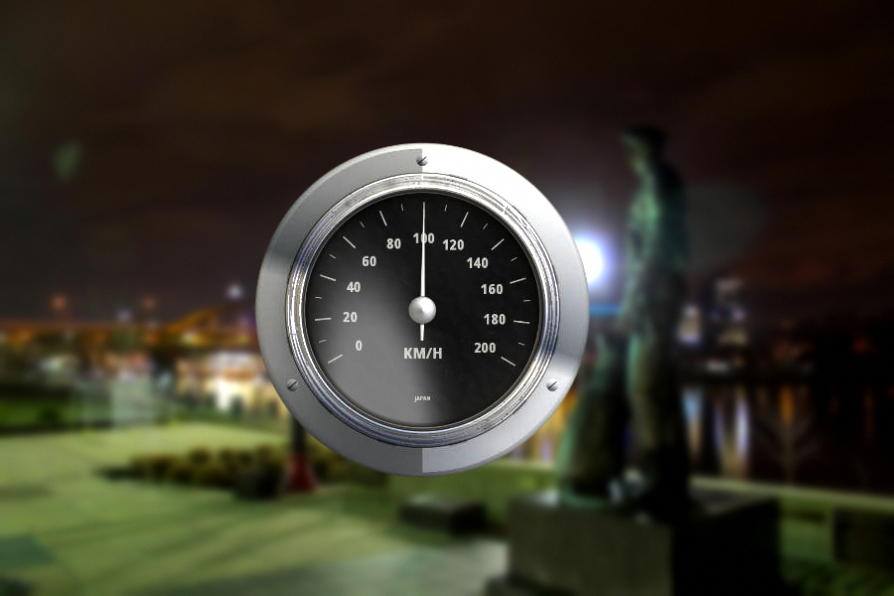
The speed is km/h 100
